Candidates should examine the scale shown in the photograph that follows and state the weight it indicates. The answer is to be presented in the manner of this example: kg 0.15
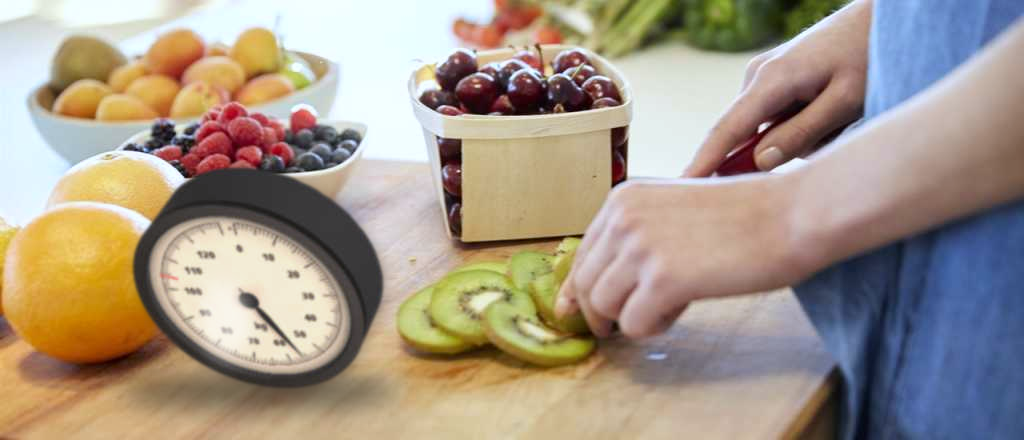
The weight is kg 55
